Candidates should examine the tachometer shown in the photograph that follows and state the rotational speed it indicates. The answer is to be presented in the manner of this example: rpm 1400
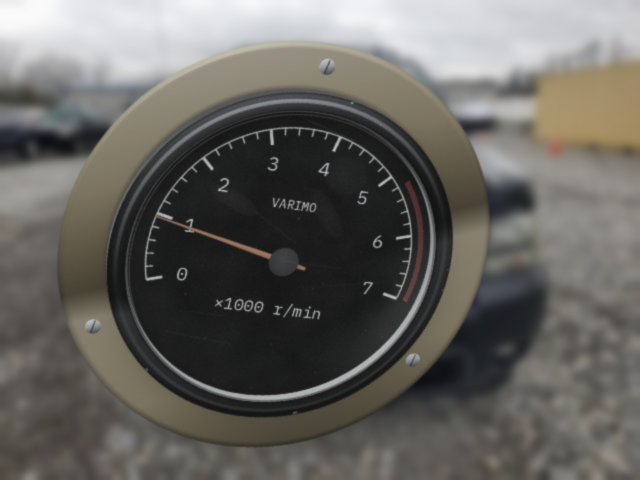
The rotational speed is rpm 1000
